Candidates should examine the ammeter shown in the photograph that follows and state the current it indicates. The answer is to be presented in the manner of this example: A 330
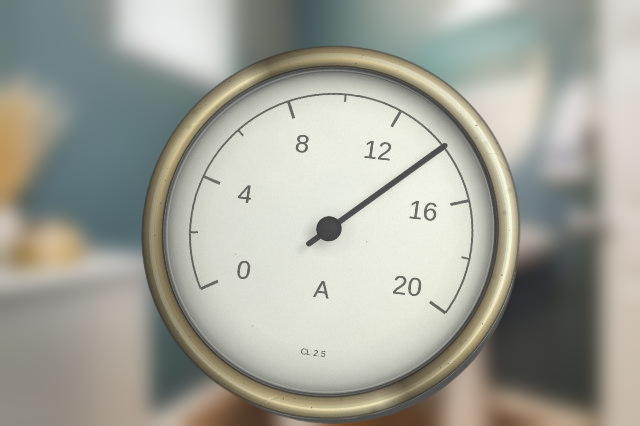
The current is A 14
